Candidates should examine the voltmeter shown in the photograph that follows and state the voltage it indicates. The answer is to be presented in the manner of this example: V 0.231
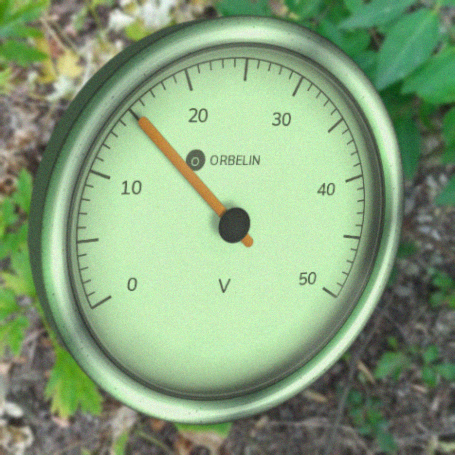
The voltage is V 15
